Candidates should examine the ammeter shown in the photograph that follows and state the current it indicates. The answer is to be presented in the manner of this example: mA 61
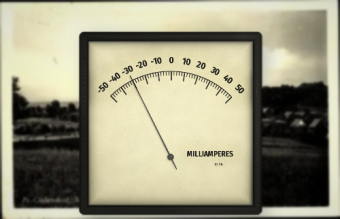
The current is mA -30
